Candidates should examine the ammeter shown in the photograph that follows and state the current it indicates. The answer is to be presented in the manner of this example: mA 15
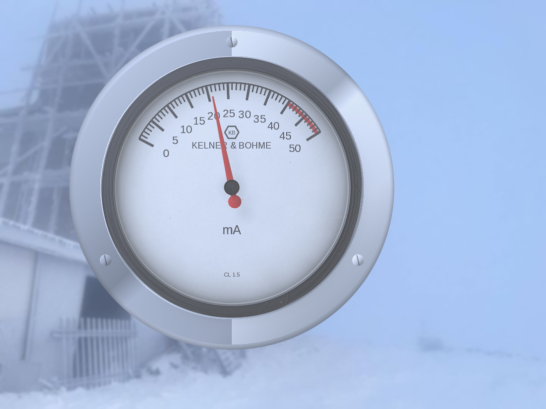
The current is mA 21
